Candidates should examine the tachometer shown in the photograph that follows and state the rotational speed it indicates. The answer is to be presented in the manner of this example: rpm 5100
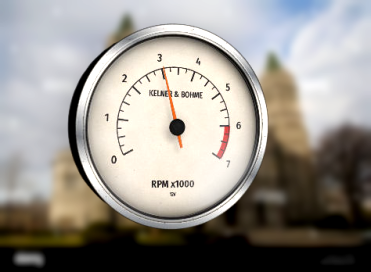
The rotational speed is rpm 3000
